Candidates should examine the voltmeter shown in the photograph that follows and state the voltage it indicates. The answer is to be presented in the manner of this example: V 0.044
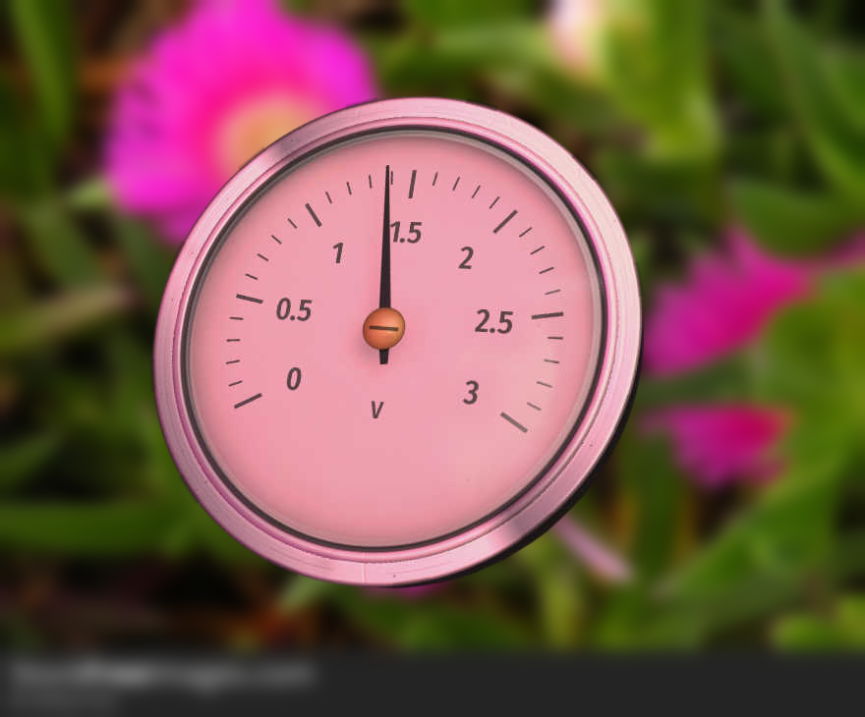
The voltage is V 1.4
